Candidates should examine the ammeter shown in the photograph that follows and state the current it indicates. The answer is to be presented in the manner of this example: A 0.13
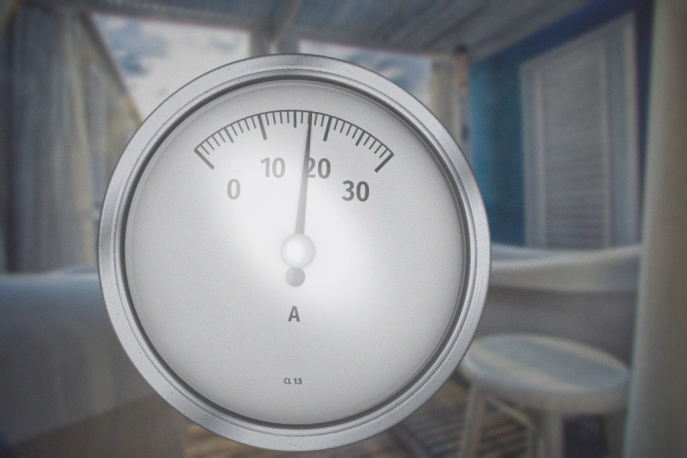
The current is A 17
